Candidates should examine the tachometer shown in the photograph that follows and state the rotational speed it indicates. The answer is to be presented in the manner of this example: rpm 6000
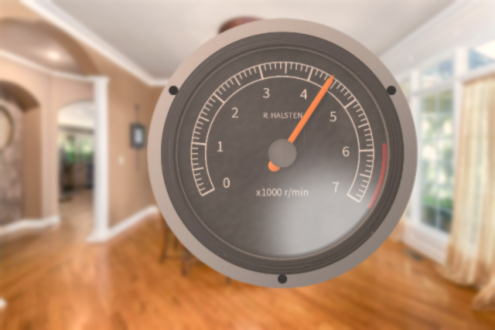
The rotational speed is rpm 4400
